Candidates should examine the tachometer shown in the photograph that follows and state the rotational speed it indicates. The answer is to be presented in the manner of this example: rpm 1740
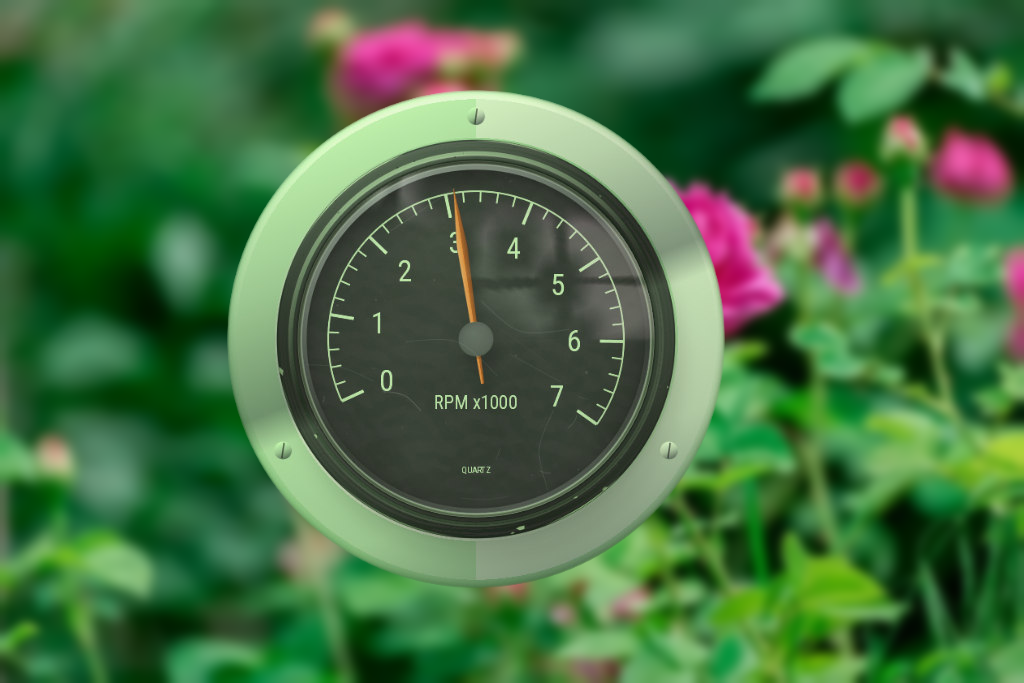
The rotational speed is rpm 3100
